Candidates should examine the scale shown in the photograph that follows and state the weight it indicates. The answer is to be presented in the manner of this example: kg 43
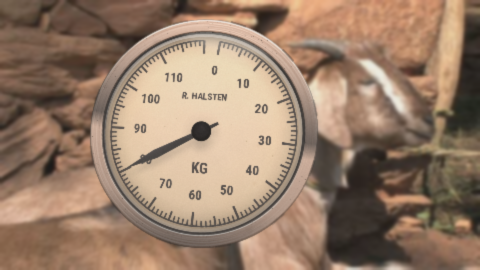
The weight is kg 80
